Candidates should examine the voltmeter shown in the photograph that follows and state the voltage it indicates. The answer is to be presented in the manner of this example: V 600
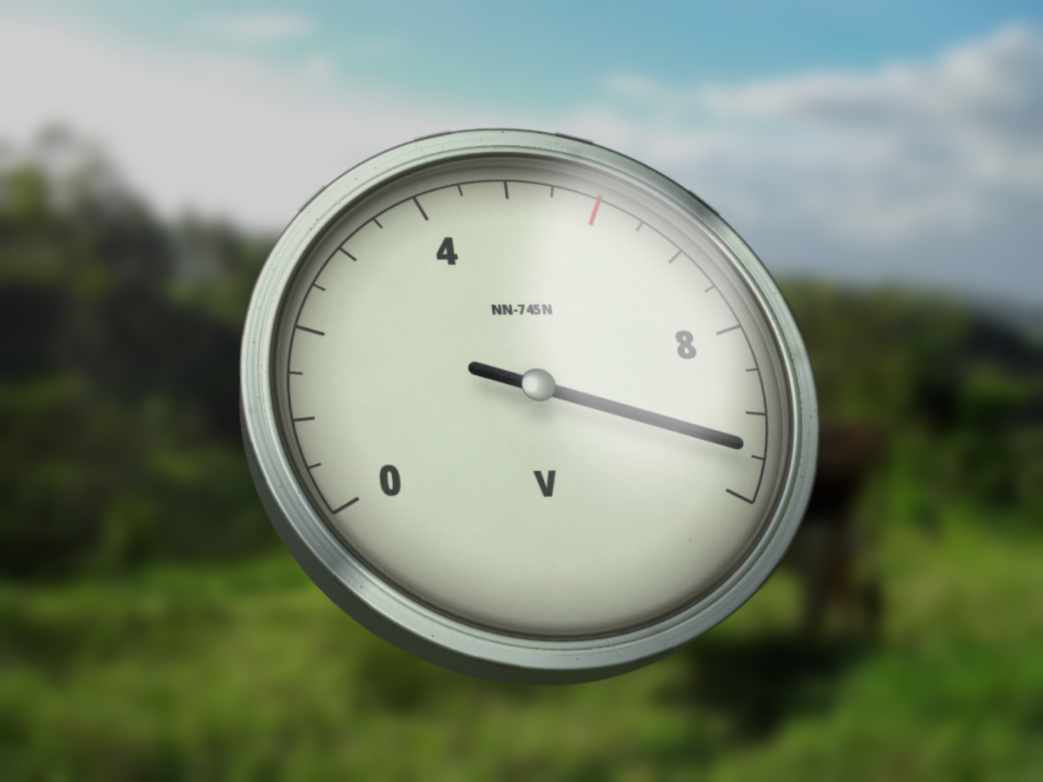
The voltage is V 9.5
